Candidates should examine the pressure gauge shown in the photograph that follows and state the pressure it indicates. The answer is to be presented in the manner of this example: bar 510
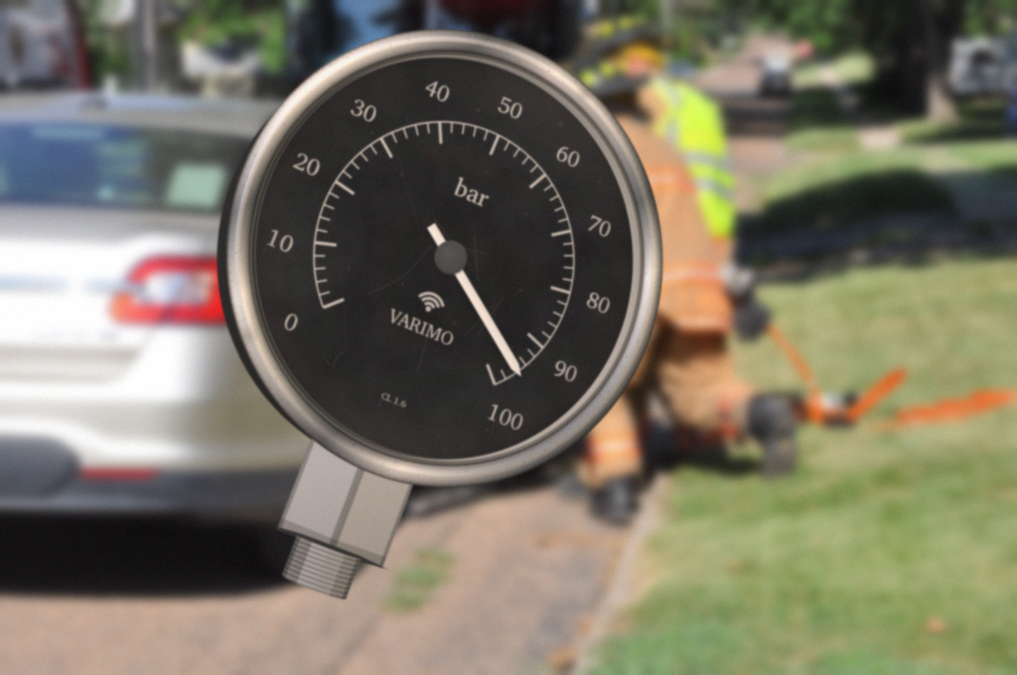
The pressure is bar 96
